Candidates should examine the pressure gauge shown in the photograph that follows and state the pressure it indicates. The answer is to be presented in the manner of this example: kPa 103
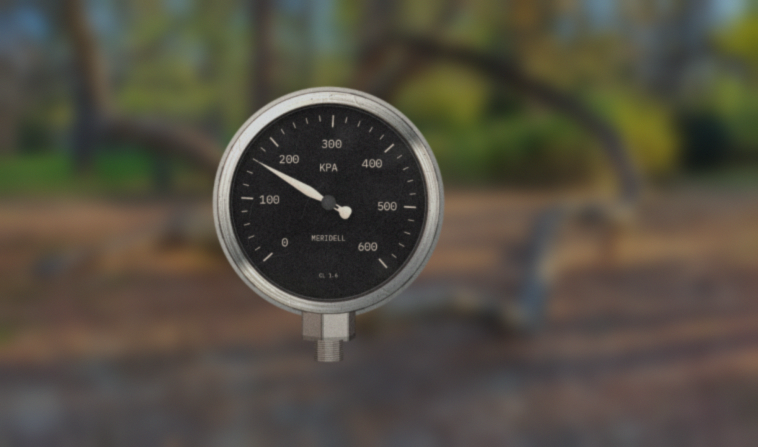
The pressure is kPa 160
